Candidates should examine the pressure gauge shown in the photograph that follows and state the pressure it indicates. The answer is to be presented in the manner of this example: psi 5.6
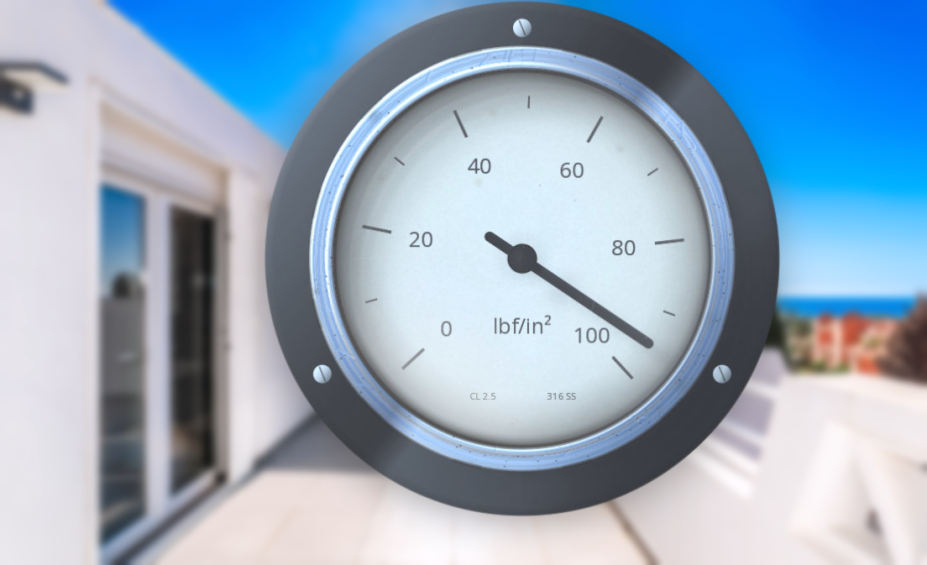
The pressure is psi 95
